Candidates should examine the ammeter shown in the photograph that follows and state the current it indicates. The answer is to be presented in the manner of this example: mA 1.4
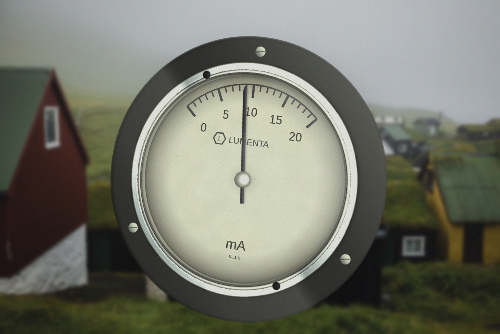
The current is mA 9
